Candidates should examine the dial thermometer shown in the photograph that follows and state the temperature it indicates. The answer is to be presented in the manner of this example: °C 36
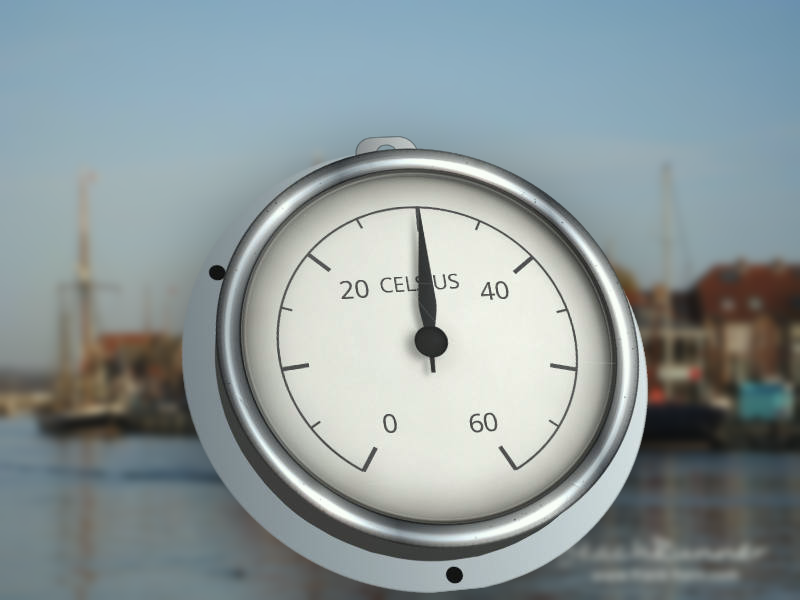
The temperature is °C 30
